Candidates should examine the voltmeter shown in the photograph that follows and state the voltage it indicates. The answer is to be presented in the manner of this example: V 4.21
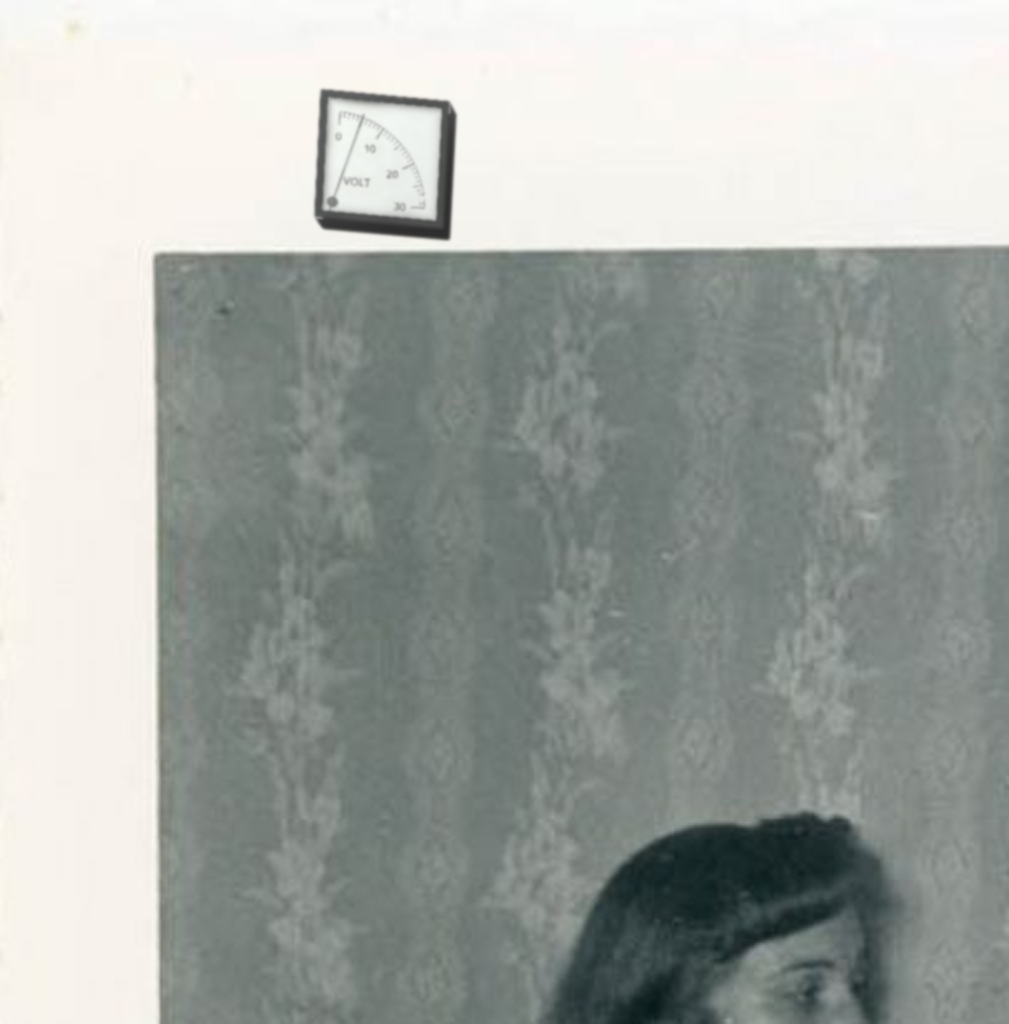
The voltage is V 5
